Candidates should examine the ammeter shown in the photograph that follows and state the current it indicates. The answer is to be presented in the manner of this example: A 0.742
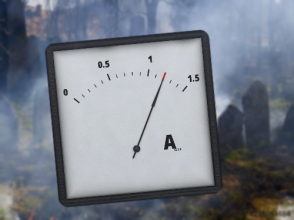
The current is A 1.2
